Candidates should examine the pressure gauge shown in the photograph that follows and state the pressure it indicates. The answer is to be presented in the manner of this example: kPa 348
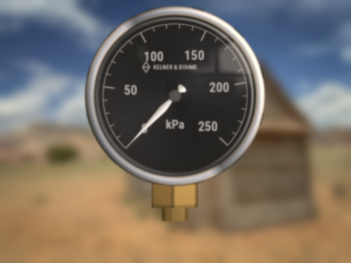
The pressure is kPa 0
